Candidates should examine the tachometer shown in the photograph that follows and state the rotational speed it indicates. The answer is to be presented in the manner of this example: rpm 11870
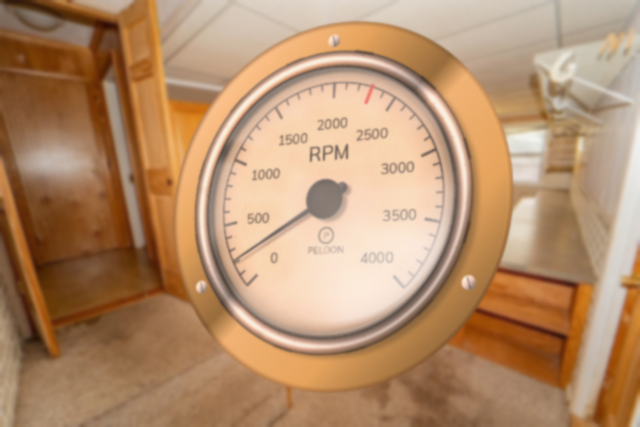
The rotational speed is rpm 200
